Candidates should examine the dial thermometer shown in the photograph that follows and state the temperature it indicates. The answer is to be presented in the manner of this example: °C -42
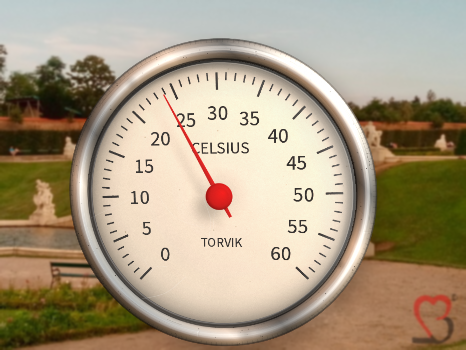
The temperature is °C 24
